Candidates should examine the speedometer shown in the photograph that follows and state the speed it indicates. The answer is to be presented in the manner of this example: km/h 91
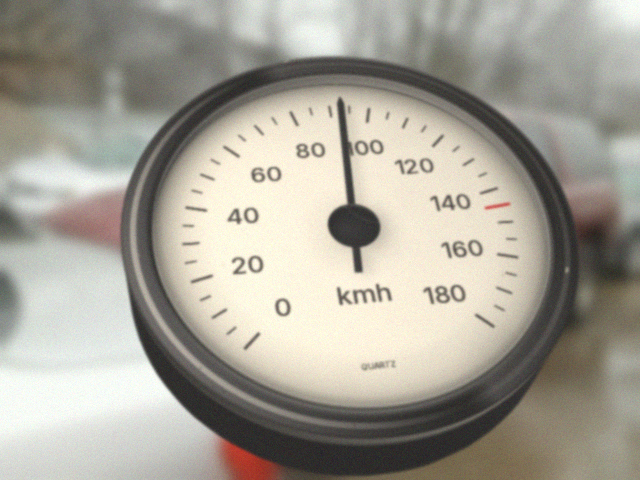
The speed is km/h 92.5
